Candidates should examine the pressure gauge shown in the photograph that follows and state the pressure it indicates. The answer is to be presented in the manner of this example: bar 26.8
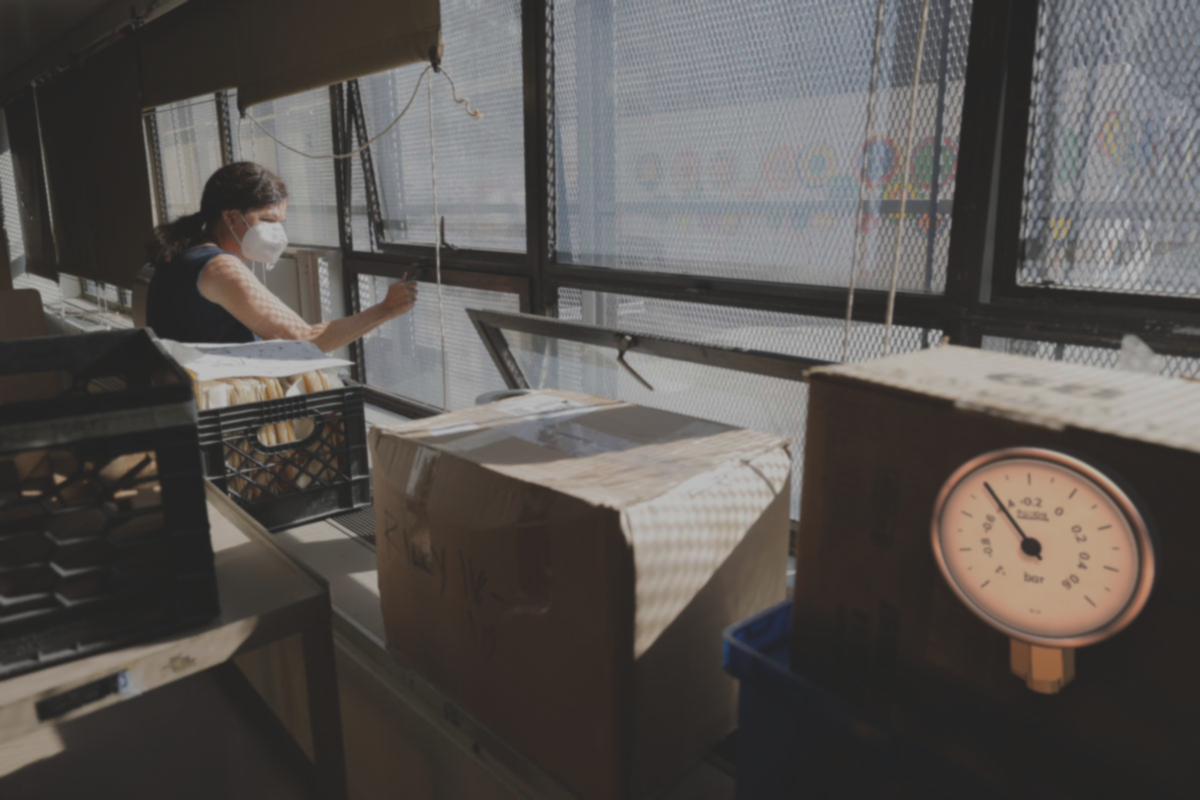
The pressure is bar -0.4
